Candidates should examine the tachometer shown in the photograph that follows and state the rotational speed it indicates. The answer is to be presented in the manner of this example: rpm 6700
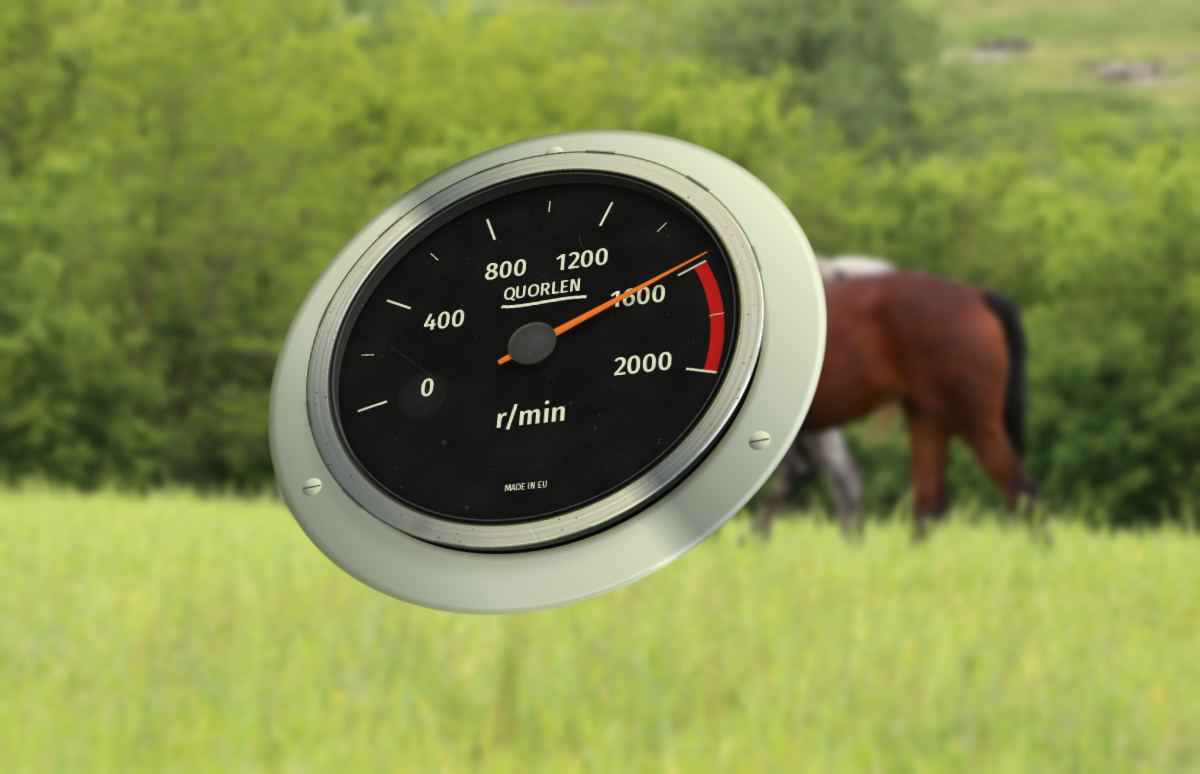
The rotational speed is rpm 1600
